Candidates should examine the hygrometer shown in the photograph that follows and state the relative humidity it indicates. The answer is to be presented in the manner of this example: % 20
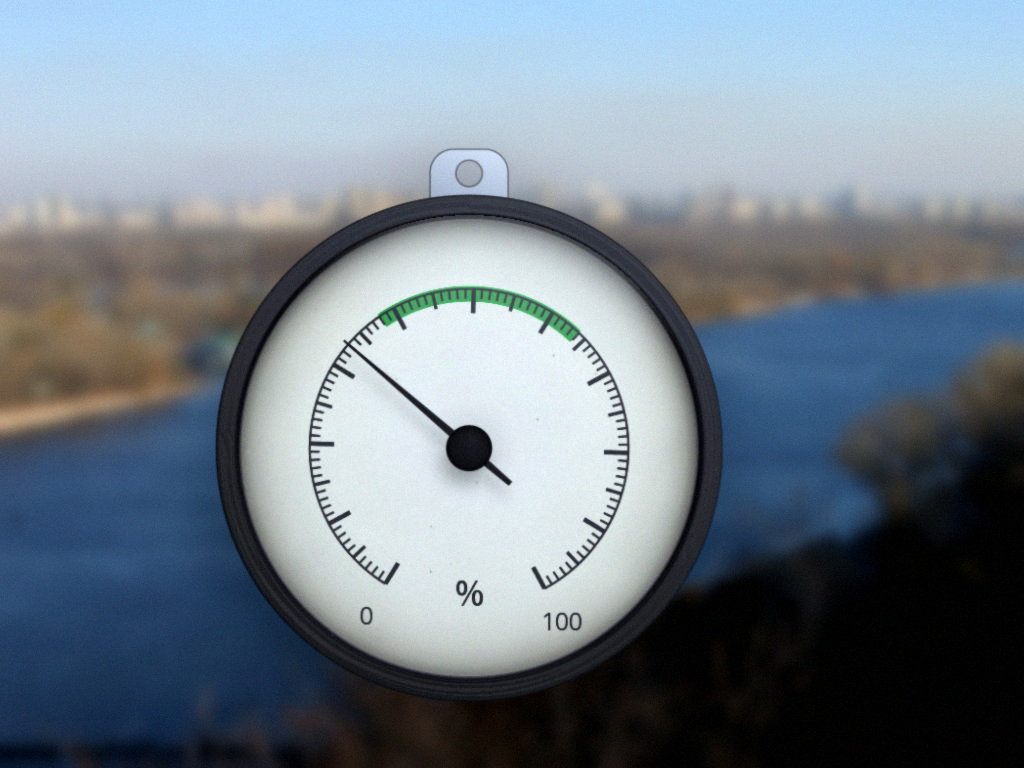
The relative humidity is % 33
